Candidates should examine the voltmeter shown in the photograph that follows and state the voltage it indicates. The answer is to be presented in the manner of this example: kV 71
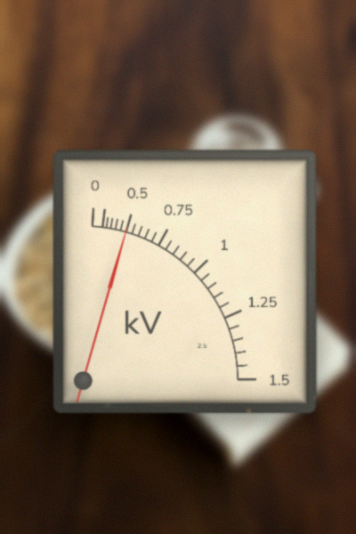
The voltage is kV 0.5
